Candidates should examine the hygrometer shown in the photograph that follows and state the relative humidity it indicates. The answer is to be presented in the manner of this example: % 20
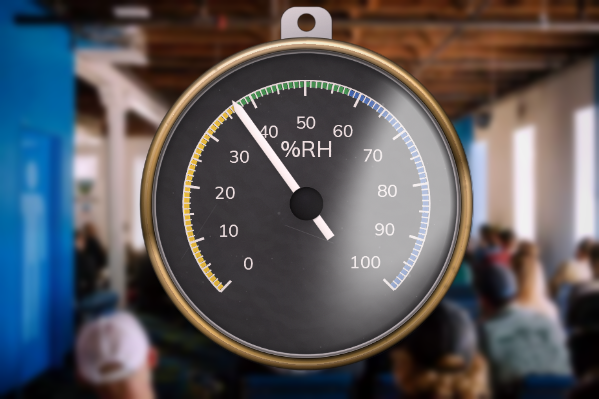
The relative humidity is % 37
